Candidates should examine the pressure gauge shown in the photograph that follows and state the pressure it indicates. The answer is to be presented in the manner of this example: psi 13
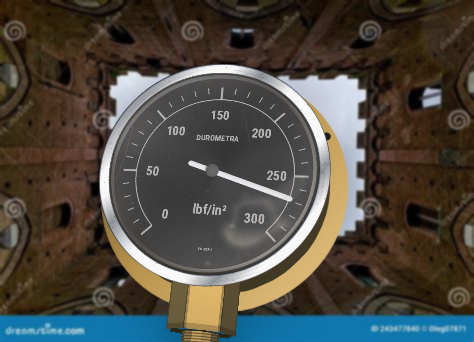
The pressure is psi 270
